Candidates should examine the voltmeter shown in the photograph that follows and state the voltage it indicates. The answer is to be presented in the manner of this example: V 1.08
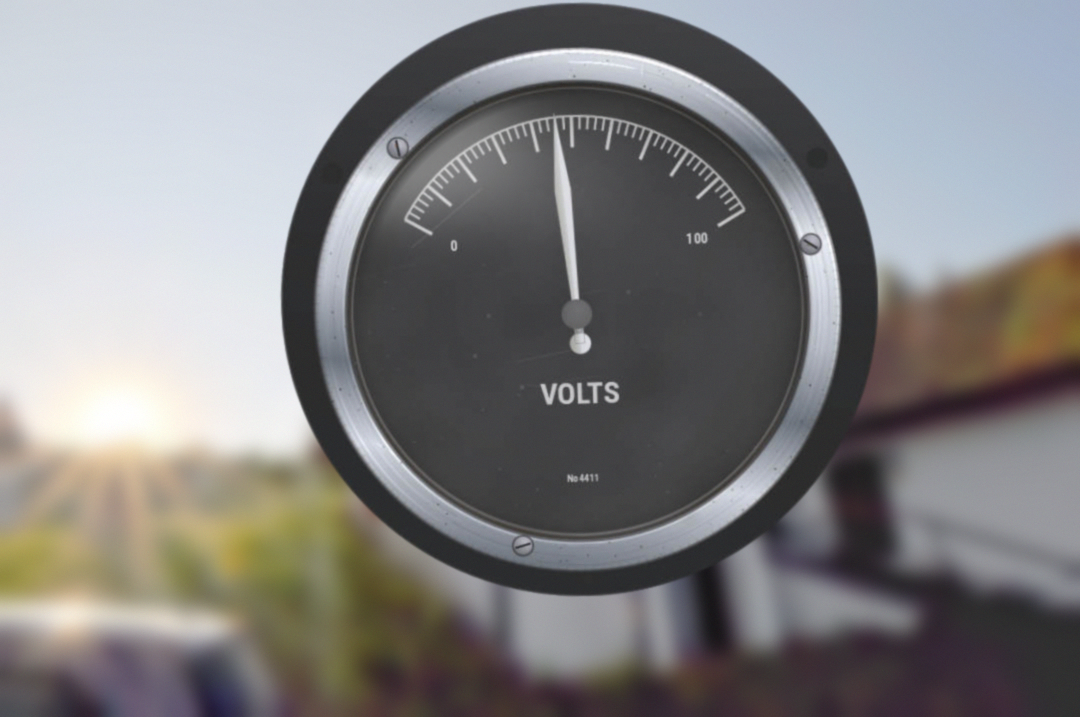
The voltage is V 46
